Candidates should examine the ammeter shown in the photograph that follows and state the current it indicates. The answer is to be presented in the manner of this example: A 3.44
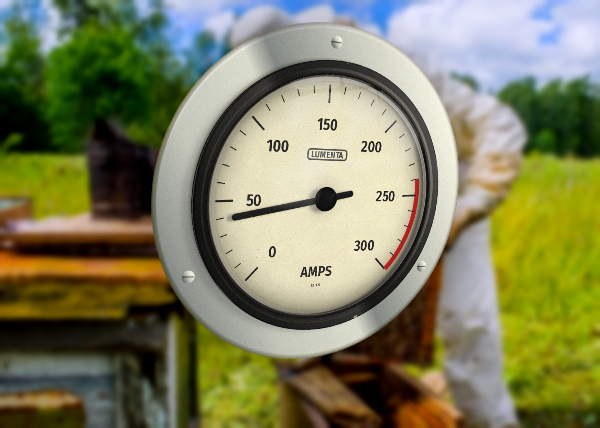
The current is A 40
